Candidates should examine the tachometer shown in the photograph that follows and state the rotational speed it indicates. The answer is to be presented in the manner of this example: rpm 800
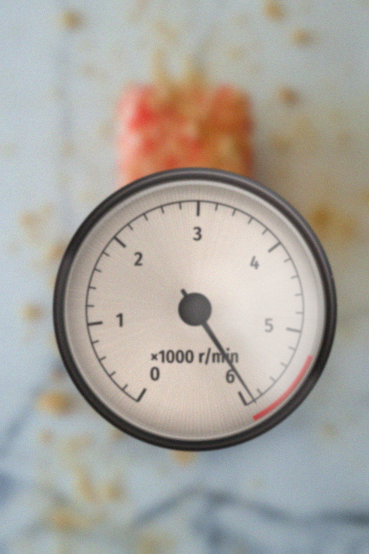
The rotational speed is rpm 5900
